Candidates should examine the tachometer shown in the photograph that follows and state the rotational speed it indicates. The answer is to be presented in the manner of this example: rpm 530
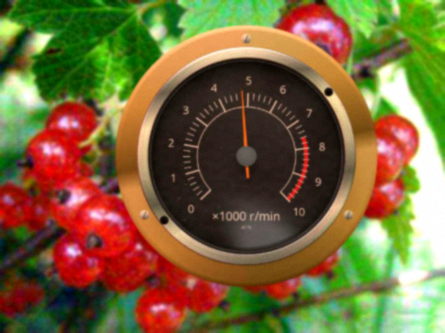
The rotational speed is rpm 4800
